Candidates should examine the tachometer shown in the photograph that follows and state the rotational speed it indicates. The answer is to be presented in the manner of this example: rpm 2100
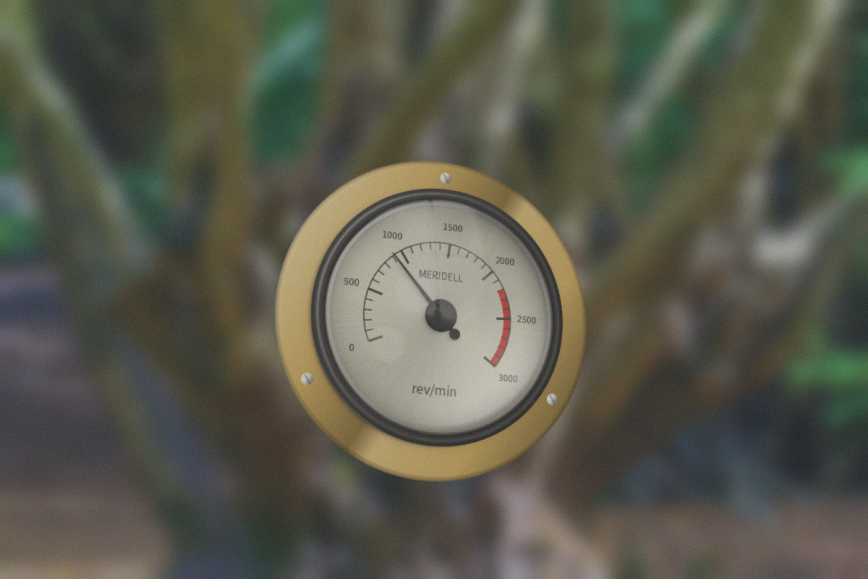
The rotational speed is rpm 900
